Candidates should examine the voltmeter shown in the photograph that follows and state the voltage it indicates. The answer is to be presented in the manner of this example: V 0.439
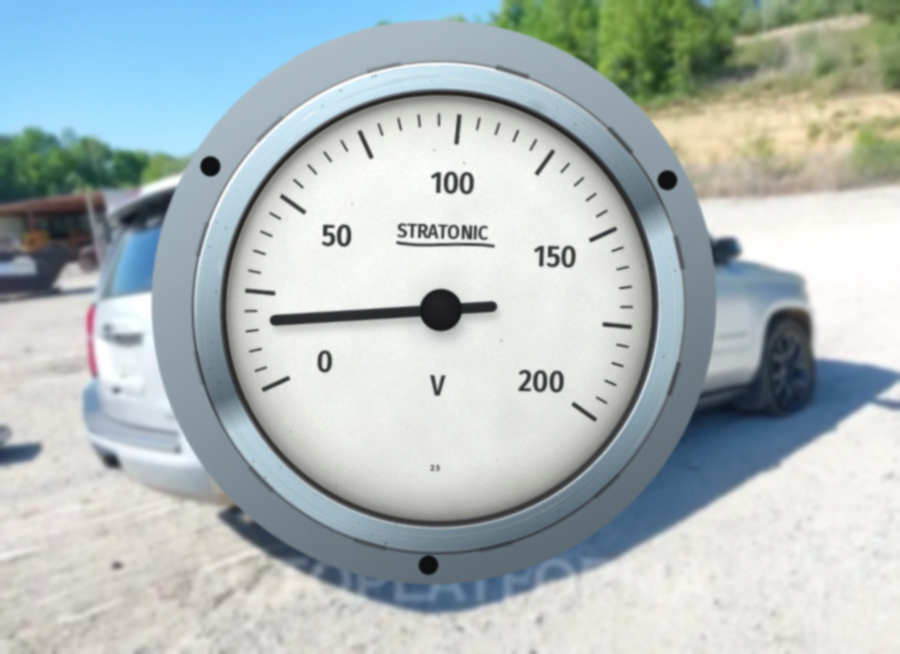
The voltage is V 17.5
